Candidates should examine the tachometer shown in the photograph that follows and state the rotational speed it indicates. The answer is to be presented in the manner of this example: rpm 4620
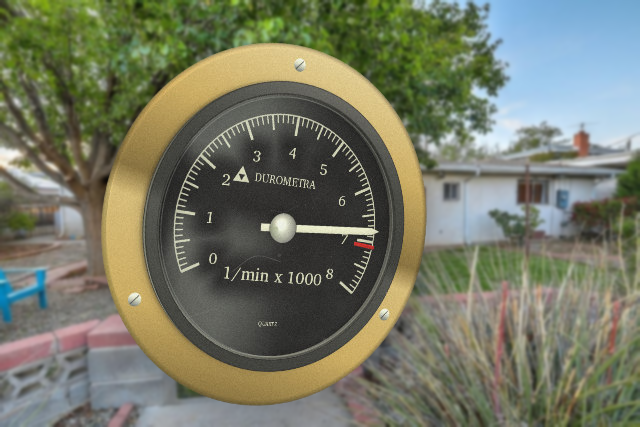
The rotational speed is rpm 6800
